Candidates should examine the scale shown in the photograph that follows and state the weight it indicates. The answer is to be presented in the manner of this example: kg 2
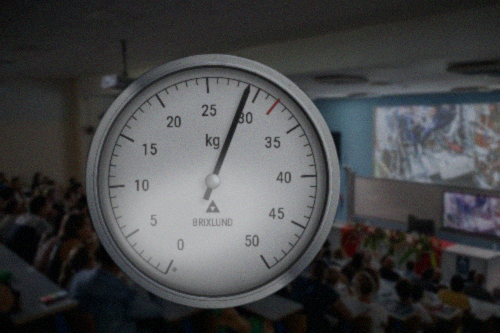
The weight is kg 29
